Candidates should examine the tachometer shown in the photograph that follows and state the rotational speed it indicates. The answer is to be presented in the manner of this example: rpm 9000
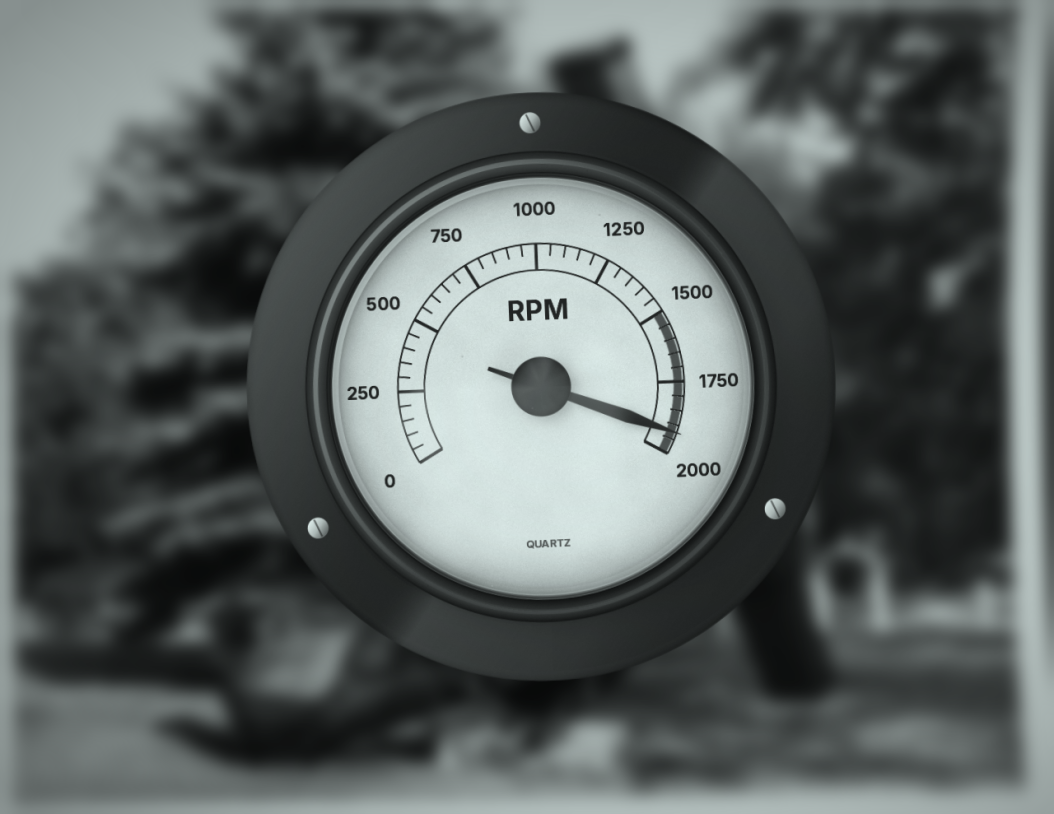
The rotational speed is rpm 1925
